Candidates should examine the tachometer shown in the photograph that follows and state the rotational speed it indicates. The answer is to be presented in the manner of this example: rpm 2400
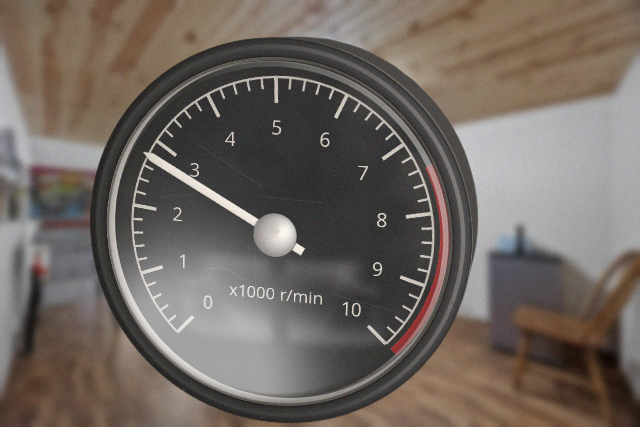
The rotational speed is rpm 2800
